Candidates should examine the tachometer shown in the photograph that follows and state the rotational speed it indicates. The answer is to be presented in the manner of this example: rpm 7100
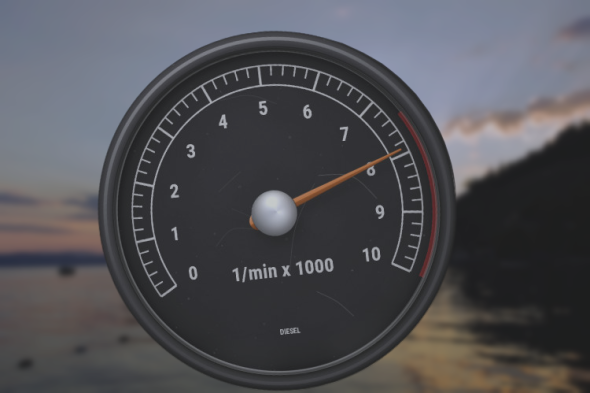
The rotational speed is rpm 7900
